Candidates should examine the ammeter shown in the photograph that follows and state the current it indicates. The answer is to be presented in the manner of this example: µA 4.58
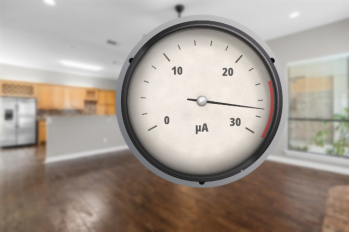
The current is µA 27
